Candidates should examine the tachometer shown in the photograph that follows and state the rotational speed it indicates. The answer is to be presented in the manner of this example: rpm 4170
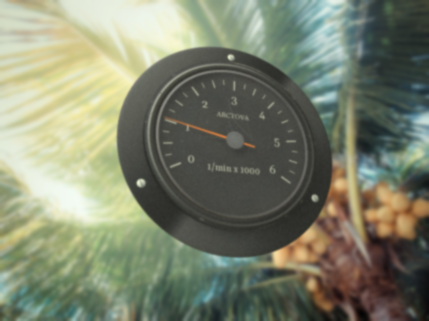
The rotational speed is rpm 1000
